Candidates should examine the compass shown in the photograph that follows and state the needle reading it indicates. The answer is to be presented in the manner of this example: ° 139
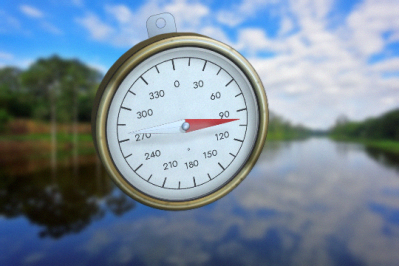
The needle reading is ° 97.5
